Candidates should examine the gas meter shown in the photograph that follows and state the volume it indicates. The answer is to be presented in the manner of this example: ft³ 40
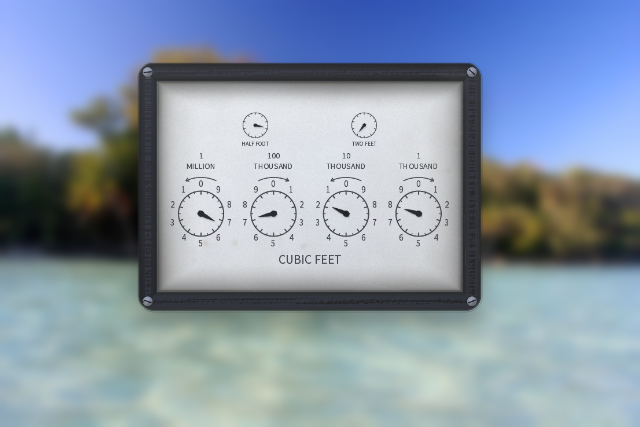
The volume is ft³ 671800
